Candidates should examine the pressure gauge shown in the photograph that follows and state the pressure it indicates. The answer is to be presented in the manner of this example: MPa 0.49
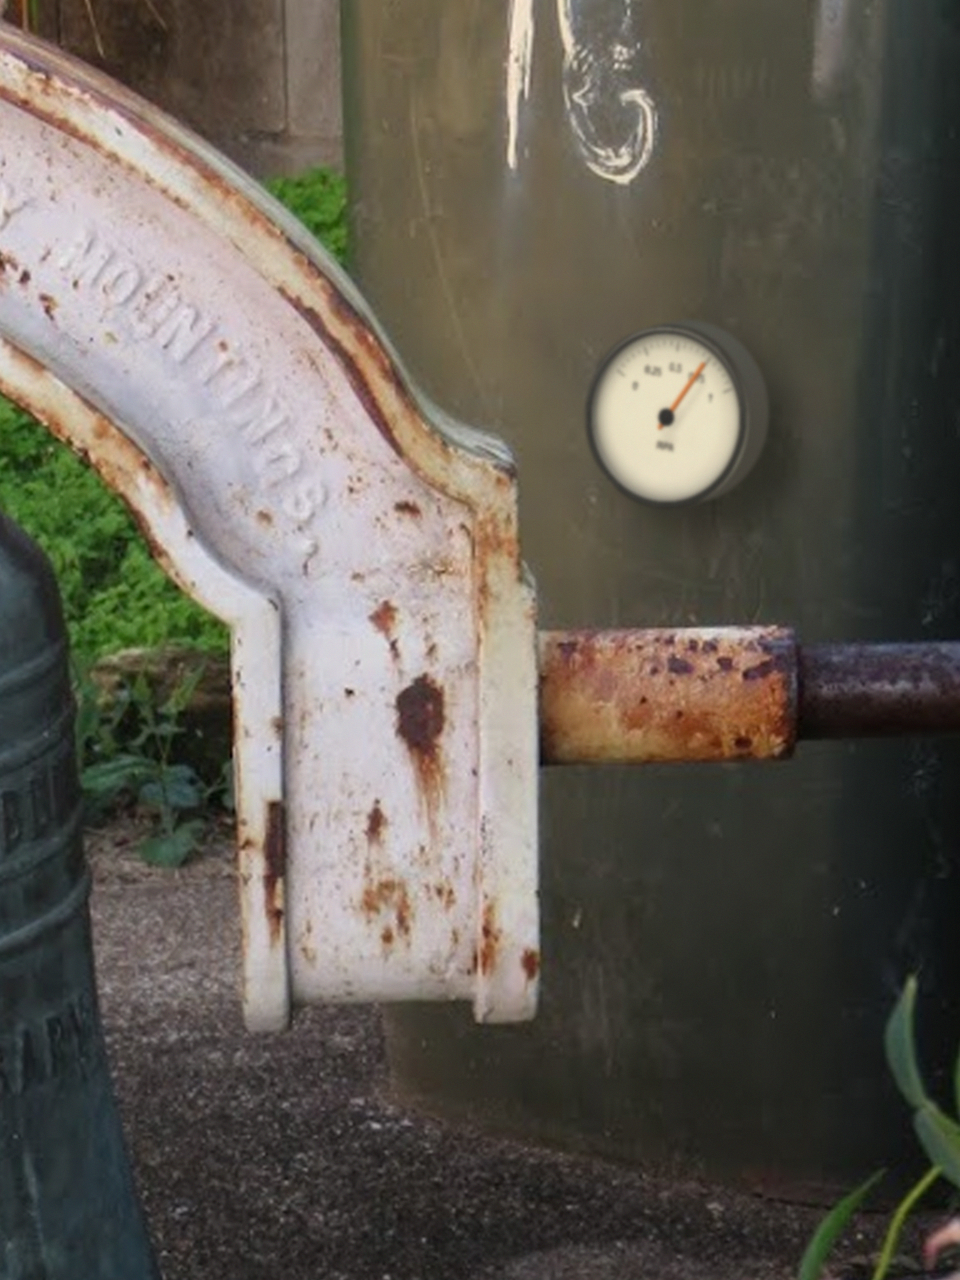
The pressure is MPa 0.75
